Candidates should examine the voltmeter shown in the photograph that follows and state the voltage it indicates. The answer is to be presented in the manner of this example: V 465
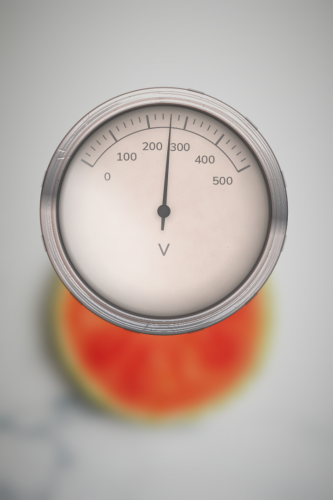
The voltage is V 260
